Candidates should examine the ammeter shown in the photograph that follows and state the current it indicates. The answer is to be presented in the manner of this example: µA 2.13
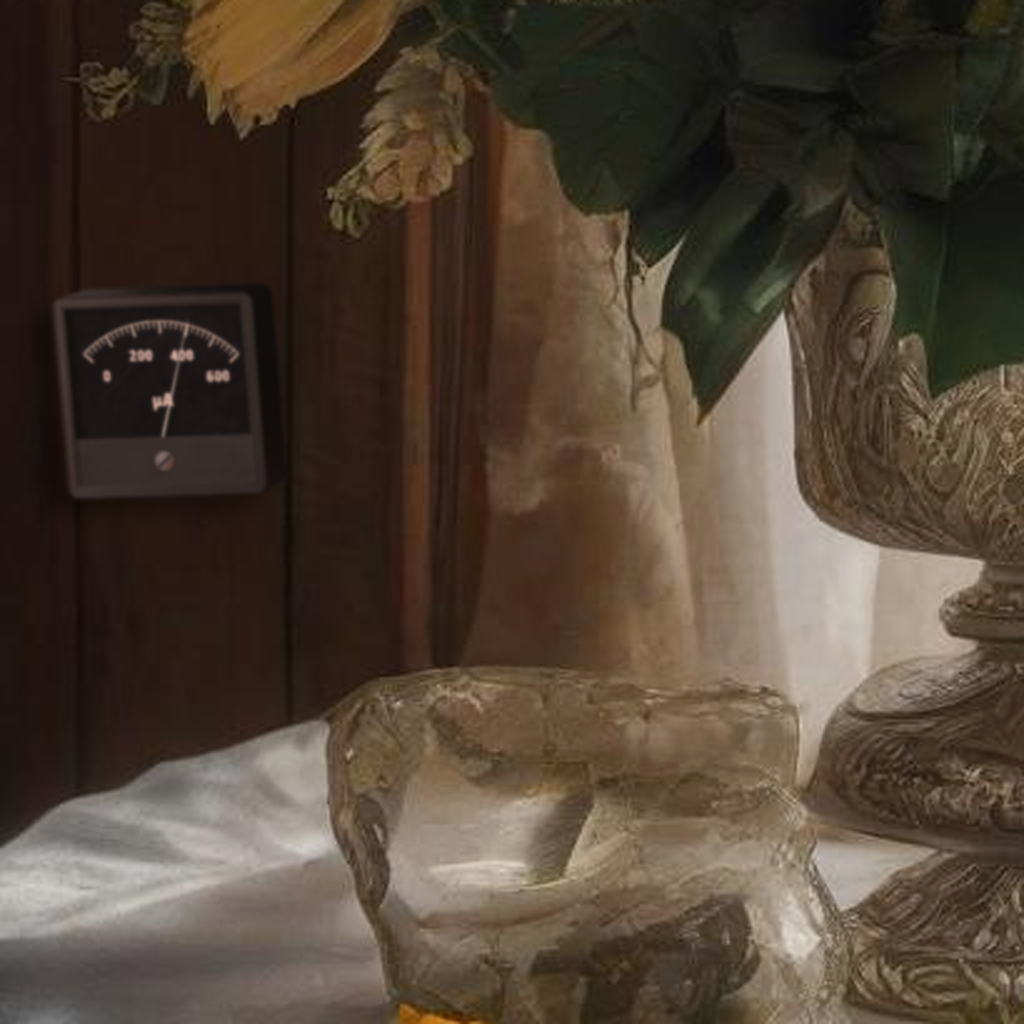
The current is µA 400
